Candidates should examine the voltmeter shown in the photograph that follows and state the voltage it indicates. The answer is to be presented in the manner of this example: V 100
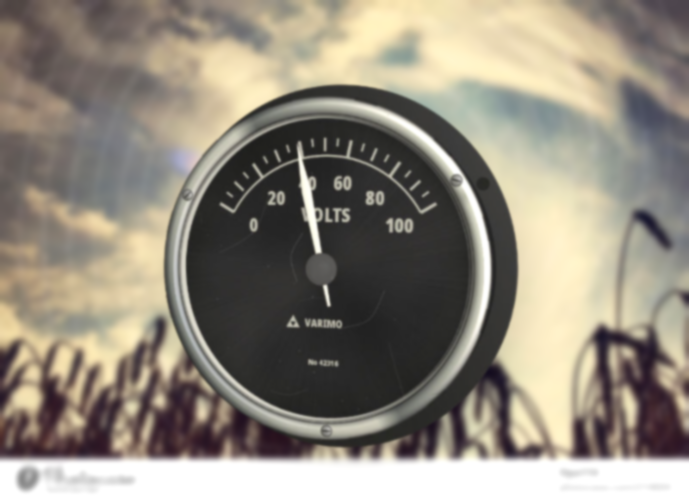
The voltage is V 40
